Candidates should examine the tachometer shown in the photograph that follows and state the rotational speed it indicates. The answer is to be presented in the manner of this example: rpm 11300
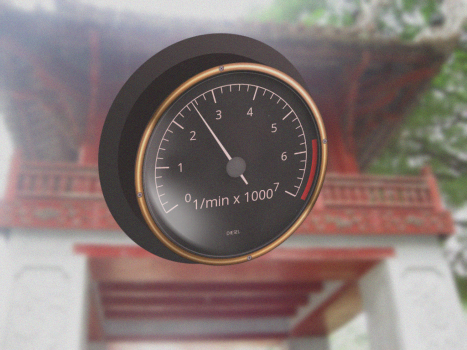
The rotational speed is rpm 2500
